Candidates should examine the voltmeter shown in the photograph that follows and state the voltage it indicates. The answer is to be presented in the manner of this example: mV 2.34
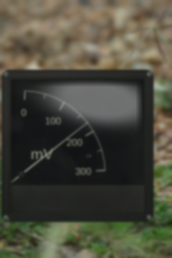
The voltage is mV 175
